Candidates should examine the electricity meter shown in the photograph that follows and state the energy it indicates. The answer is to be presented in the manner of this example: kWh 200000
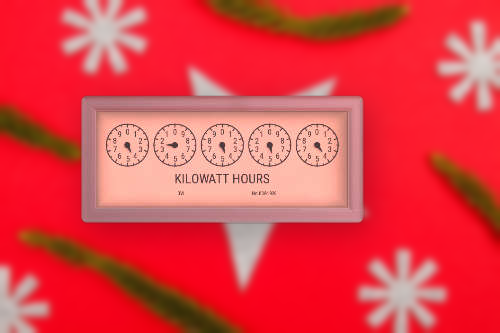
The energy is kWh 42454
